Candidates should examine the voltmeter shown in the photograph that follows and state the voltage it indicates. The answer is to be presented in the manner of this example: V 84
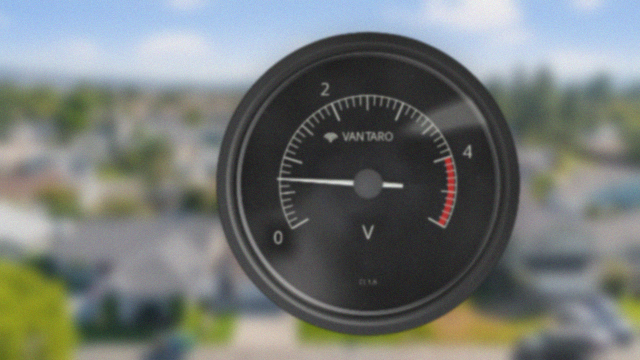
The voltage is V 0.7
